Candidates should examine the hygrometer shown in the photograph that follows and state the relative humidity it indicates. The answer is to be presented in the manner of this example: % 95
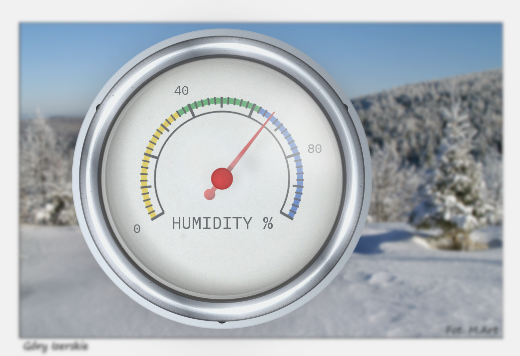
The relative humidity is % 66
